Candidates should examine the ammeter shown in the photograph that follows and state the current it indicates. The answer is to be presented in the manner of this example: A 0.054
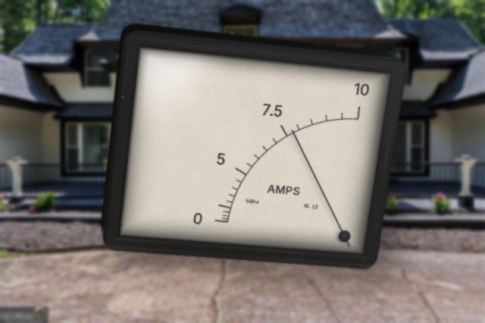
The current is A 7.75
